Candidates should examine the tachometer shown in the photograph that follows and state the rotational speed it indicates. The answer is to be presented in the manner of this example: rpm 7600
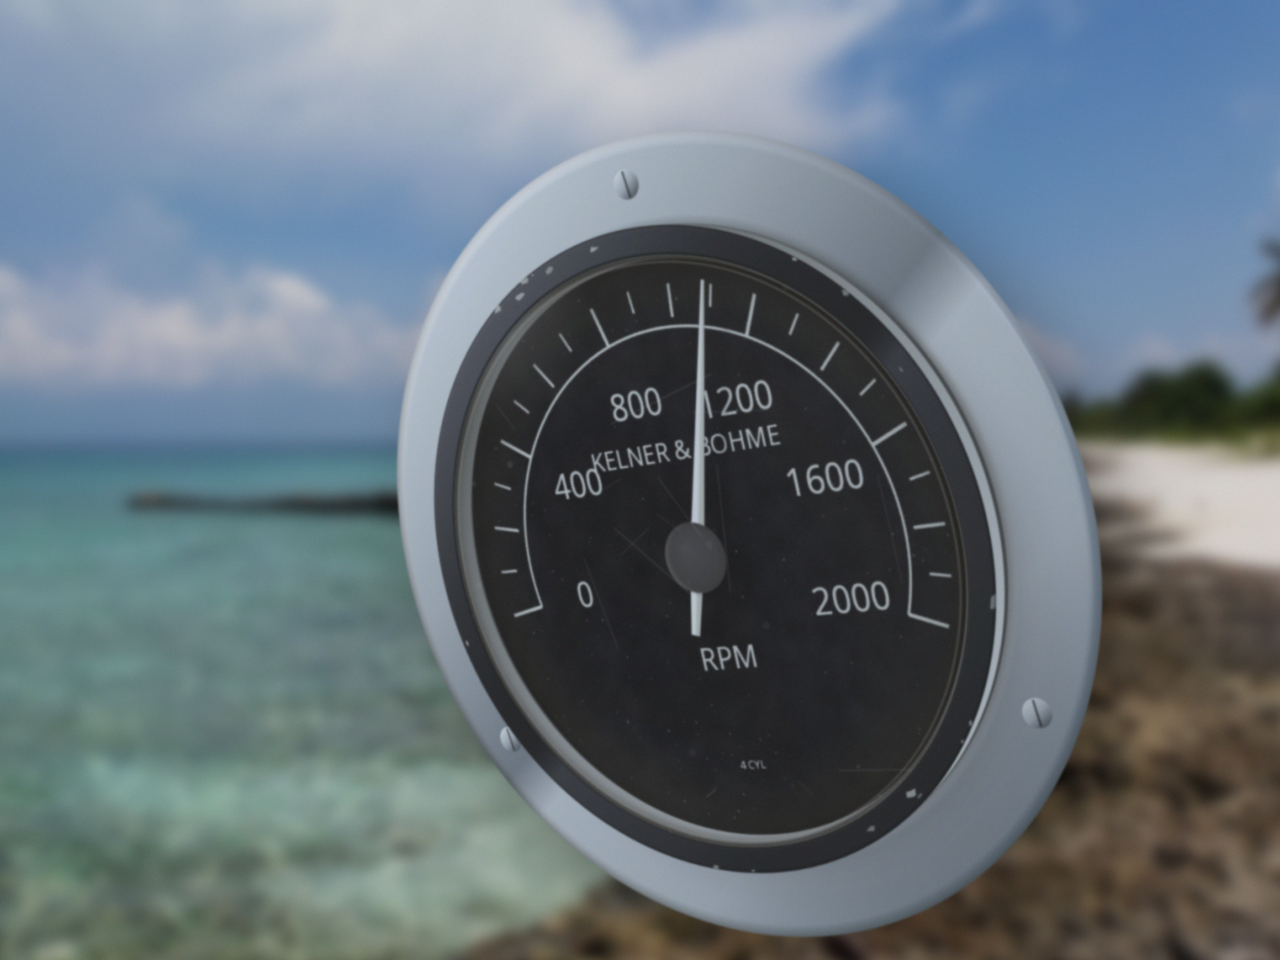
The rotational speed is rpm 1100
